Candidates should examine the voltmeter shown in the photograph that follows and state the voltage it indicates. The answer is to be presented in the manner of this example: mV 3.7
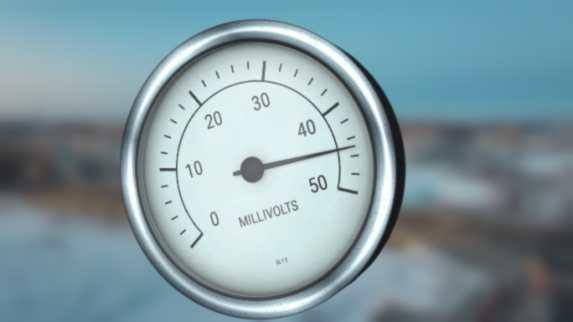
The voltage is mV 45
